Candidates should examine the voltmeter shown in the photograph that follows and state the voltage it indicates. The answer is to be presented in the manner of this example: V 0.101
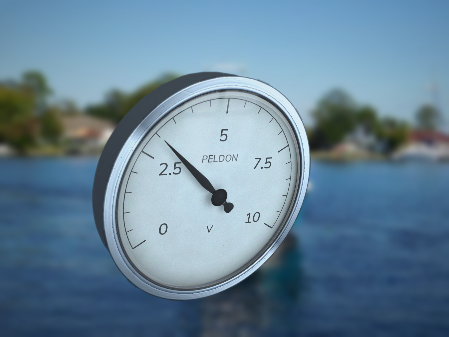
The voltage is V 3
